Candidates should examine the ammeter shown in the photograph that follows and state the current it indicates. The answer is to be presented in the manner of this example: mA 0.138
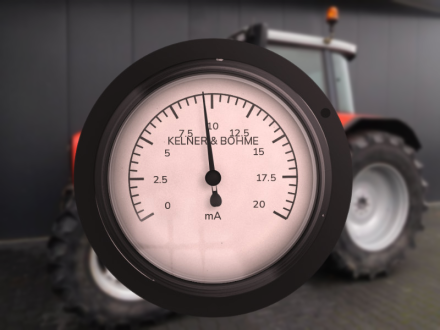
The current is mA 9.5
